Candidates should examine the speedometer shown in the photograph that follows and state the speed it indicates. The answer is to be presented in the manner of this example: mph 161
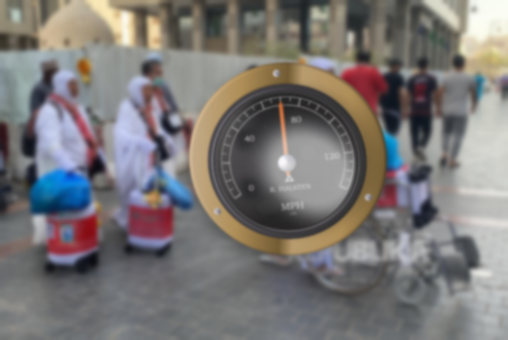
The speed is mph 70
